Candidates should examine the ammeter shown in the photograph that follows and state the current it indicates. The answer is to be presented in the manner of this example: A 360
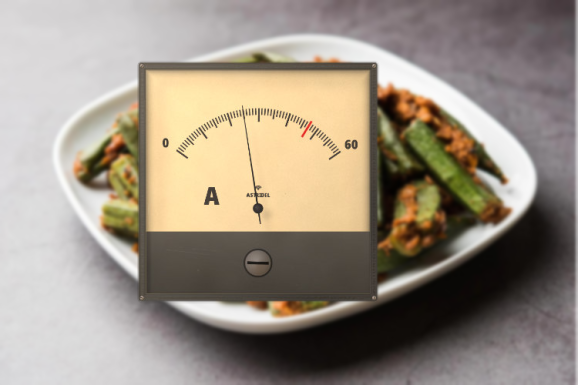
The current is A 25
